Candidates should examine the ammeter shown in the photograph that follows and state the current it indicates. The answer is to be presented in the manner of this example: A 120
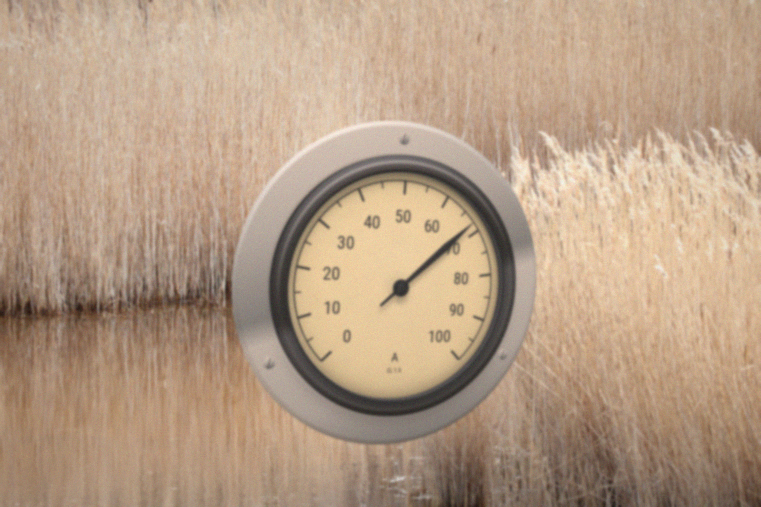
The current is A 67.5
